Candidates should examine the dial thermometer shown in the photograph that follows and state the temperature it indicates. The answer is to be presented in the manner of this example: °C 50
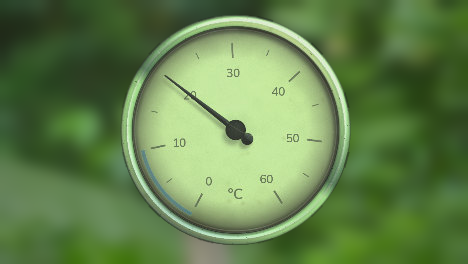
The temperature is °C 20
